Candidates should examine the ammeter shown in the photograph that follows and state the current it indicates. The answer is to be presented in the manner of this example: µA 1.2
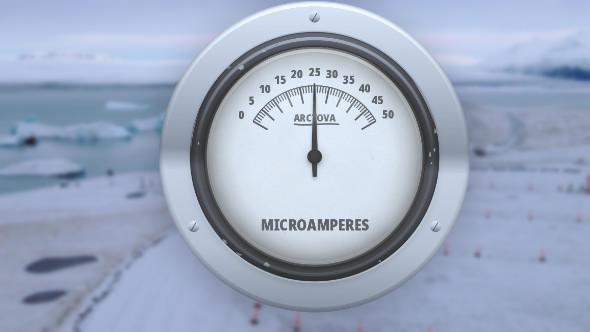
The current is µA 25
